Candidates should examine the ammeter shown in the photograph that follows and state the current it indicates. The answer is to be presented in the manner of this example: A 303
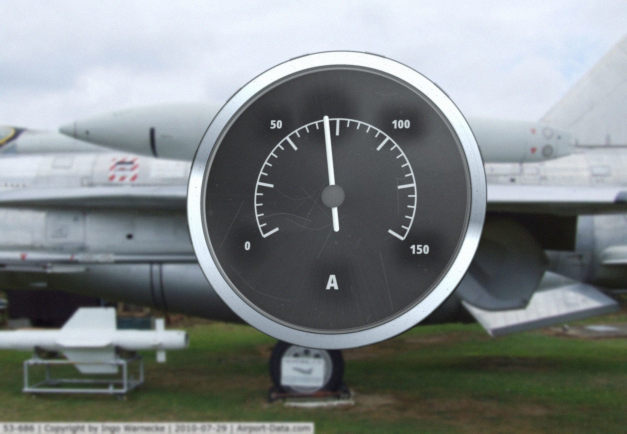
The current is A 70
